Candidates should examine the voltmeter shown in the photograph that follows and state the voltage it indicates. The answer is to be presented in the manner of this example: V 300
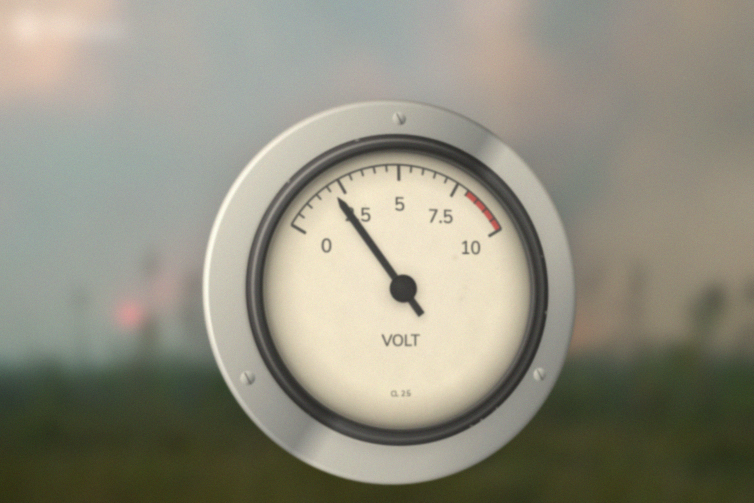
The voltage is V 2
